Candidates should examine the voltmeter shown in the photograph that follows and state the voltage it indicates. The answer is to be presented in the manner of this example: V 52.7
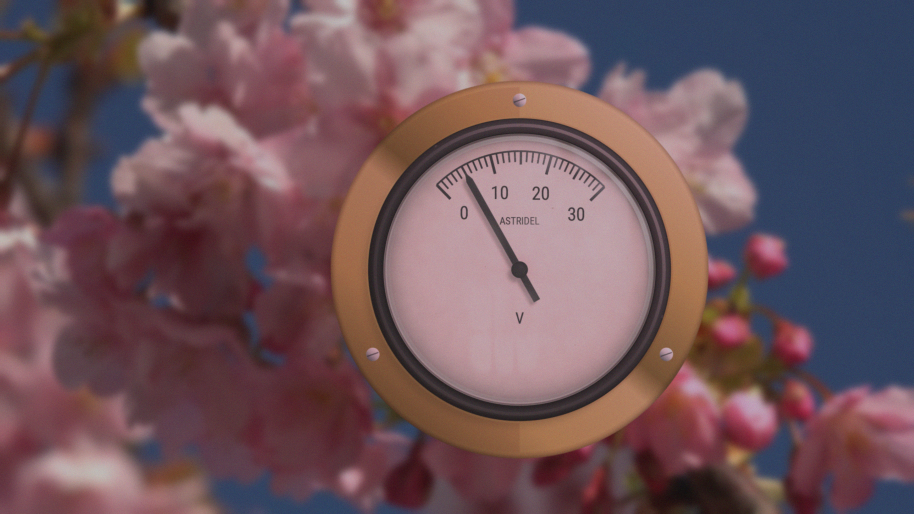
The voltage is V 5
